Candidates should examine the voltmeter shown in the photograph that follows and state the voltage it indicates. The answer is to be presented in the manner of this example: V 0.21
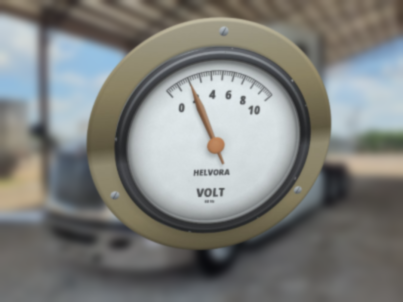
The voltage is V 2
